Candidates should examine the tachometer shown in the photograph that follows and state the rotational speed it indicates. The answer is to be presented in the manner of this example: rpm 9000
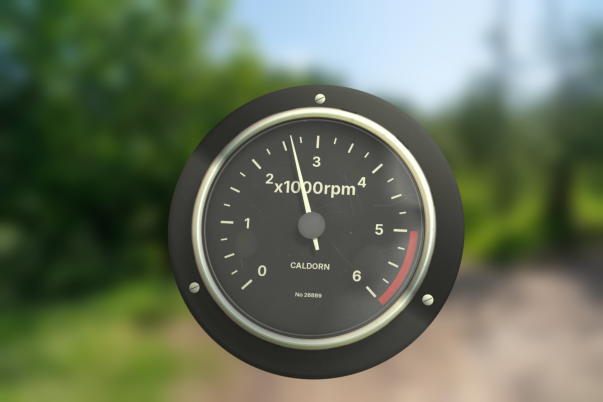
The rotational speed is rpm 2625
